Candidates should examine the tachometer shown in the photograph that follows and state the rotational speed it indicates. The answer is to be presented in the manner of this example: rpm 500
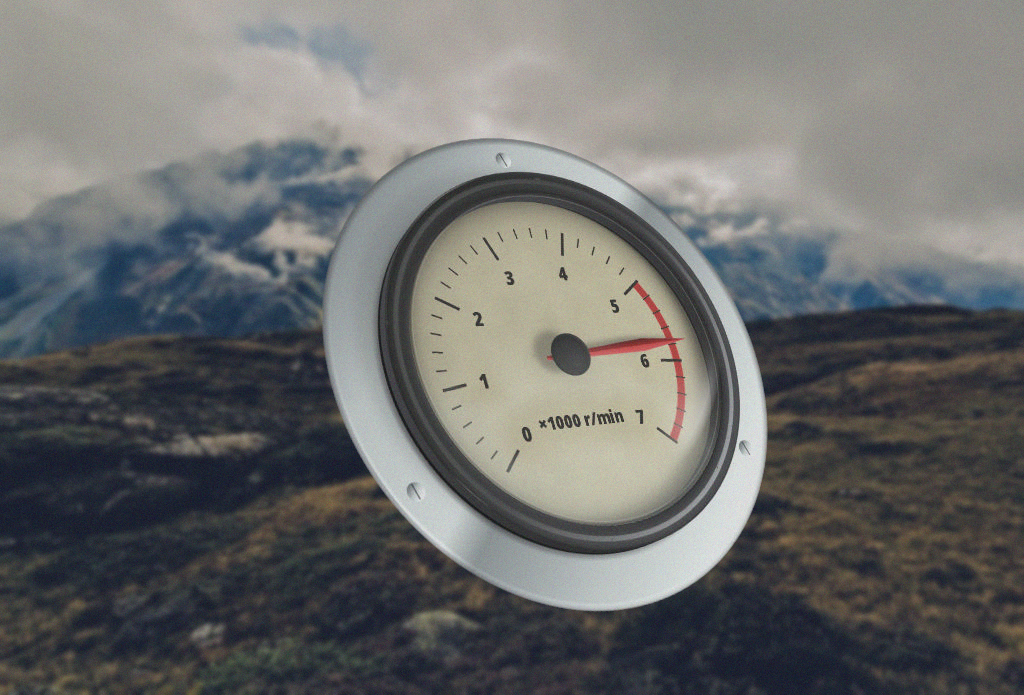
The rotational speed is rpm 5800
